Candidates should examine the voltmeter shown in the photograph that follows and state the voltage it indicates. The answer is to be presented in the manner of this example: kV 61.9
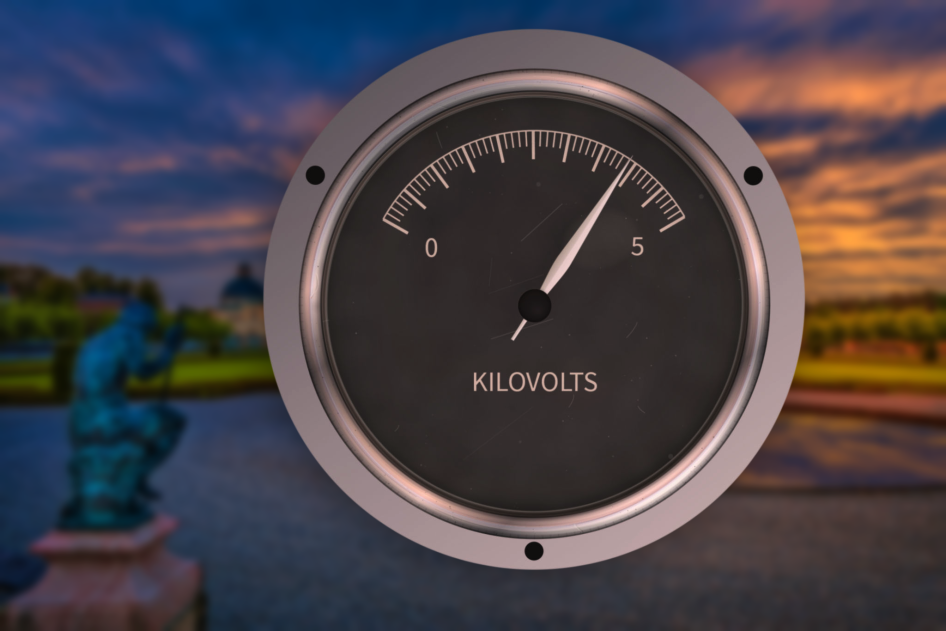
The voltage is kV 3.9
